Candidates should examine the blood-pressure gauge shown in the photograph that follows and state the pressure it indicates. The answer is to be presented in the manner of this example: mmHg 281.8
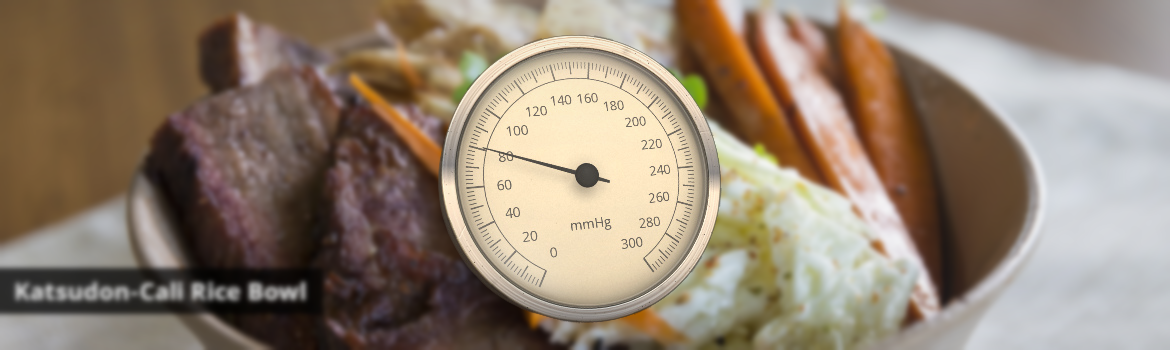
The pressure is mmHg 80
